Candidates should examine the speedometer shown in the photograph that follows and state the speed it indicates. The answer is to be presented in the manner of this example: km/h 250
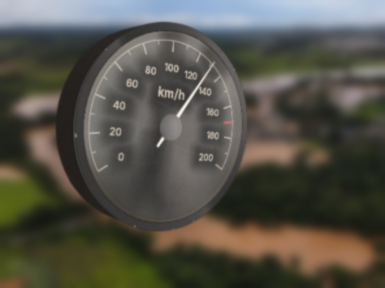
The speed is km/h 130
